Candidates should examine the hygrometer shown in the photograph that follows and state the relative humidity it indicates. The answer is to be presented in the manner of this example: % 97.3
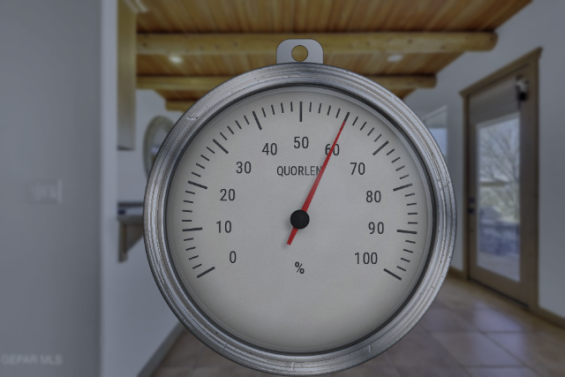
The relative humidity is % 60
